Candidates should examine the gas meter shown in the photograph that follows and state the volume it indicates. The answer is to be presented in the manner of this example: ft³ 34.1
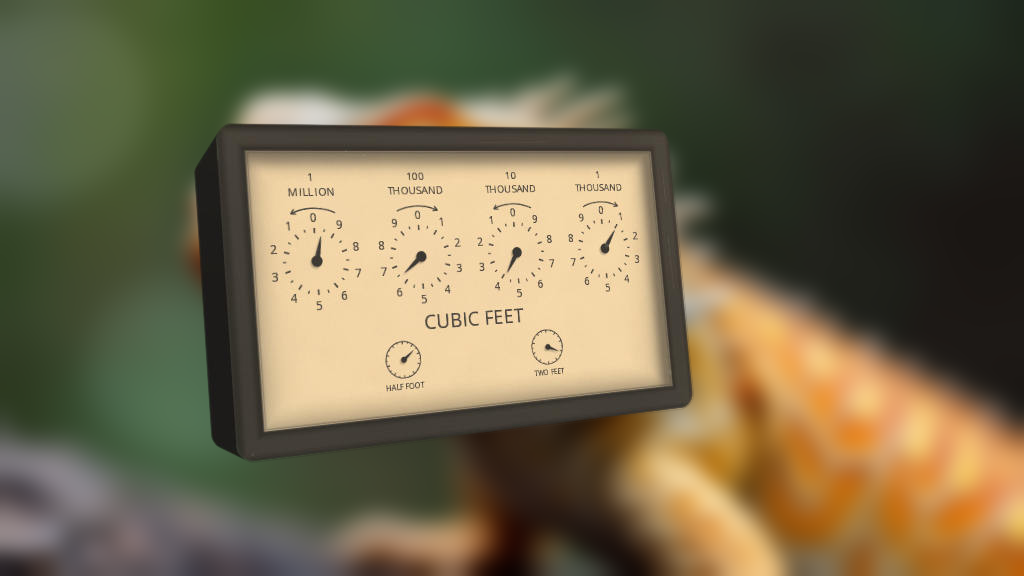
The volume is ft³ 964100
